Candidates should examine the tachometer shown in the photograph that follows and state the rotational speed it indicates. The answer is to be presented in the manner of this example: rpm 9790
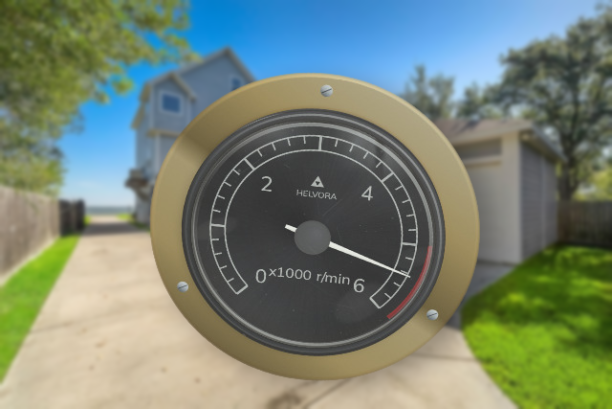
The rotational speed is rpm 5400
